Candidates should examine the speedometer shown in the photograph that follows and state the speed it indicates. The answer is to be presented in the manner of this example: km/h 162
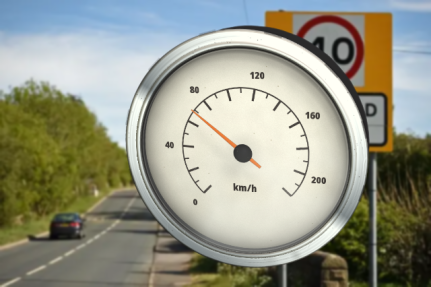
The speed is km/h 70
